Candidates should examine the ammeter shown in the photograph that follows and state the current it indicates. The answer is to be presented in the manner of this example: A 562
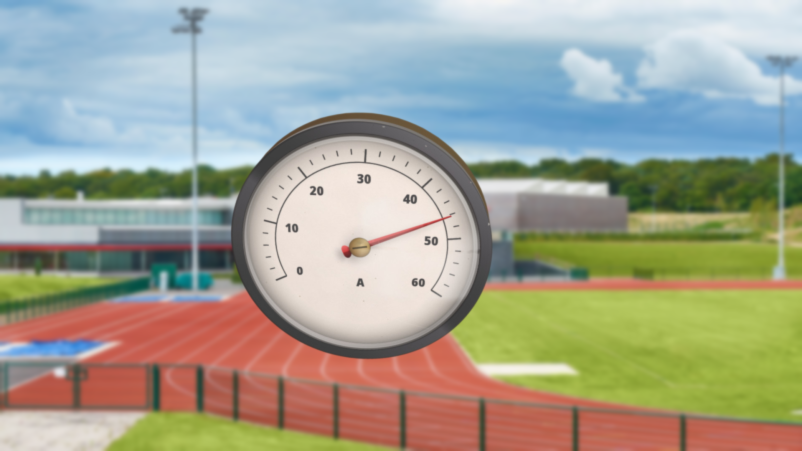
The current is A 46
